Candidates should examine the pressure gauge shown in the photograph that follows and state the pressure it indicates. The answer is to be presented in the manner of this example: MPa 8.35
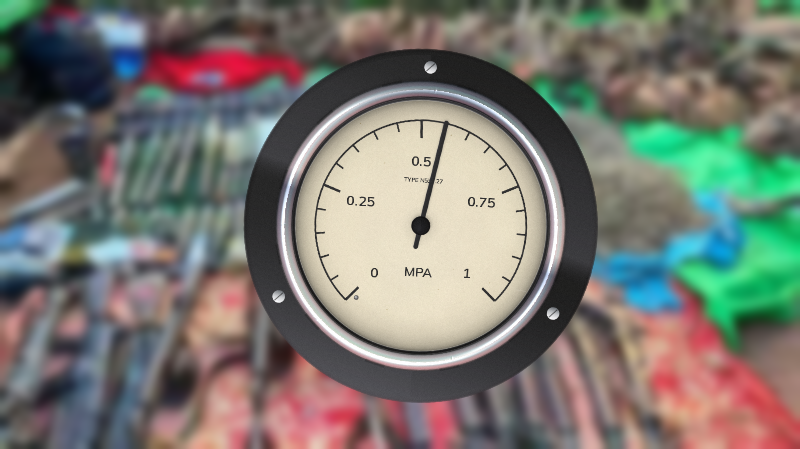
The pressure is MPa 0.55
